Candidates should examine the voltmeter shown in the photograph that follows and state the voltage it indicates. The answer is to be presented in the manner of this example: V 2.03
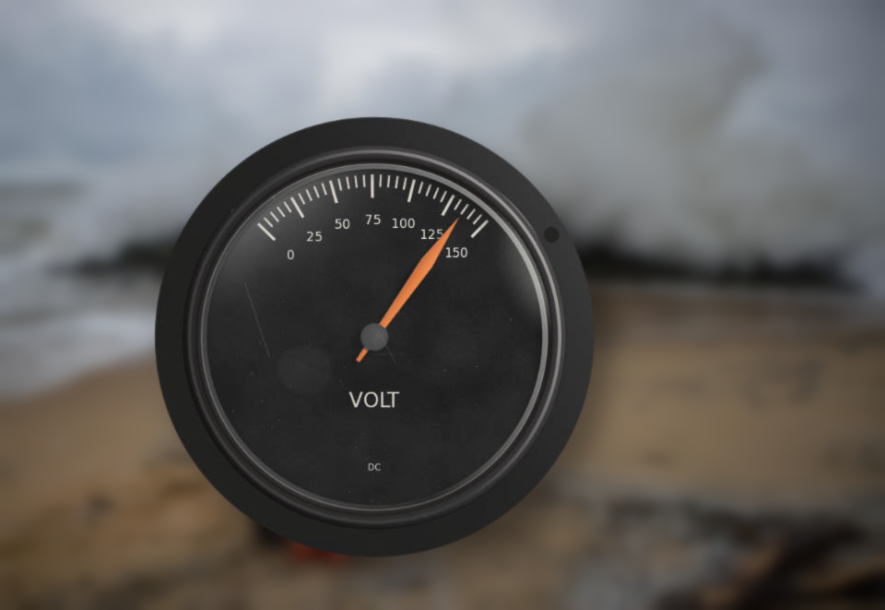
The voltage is V 135
